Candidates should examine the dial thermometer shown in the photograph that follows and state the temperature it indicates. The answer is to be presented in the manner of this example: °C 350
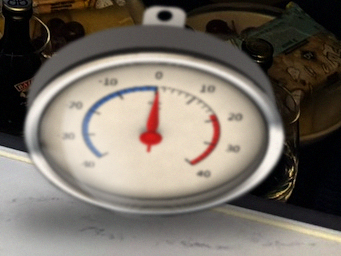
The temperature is °C 0
